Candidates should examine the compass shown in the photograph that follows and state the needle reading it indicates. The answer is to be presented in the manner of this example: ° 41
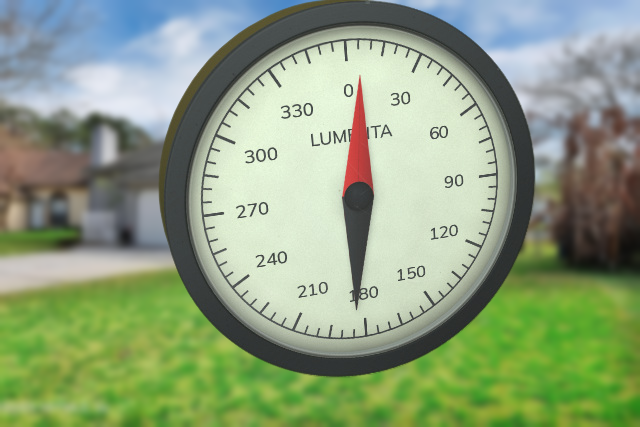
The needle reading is ° 5
